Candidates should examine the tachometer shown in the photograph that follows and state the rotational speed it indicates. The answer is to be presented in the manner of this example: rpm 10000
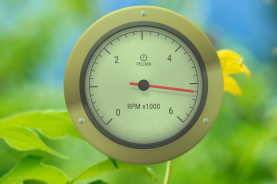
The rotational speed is rpm 5200
